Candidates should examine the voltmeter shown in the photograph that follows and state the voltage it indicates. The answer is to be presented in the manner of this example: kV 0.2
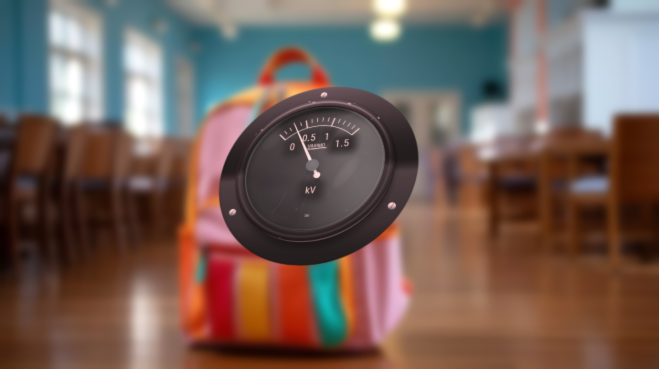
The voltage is kV 0.3
